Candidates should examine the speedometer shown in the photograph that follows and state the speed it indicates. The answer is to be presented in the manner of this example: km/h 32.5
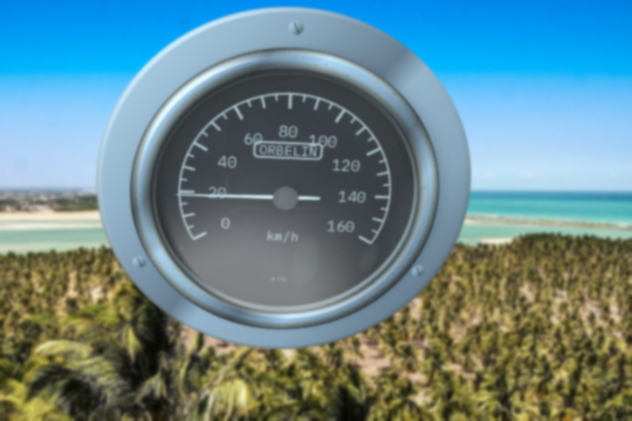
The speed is km/h 20
